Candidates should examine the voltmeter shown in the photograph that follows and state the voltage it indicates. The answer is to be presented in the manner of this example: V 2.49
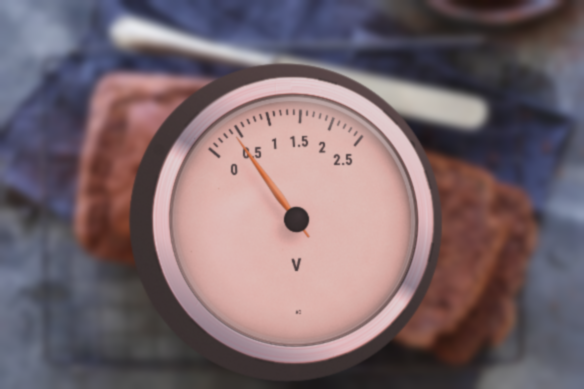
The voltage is V 0.4
